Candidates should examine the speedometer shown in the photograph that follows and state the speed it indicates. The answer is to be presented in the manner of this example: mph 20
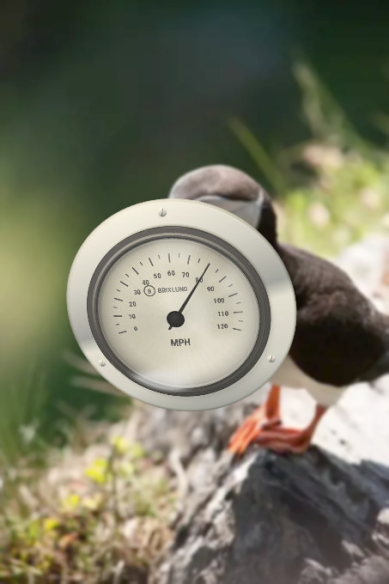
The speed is mph 80
